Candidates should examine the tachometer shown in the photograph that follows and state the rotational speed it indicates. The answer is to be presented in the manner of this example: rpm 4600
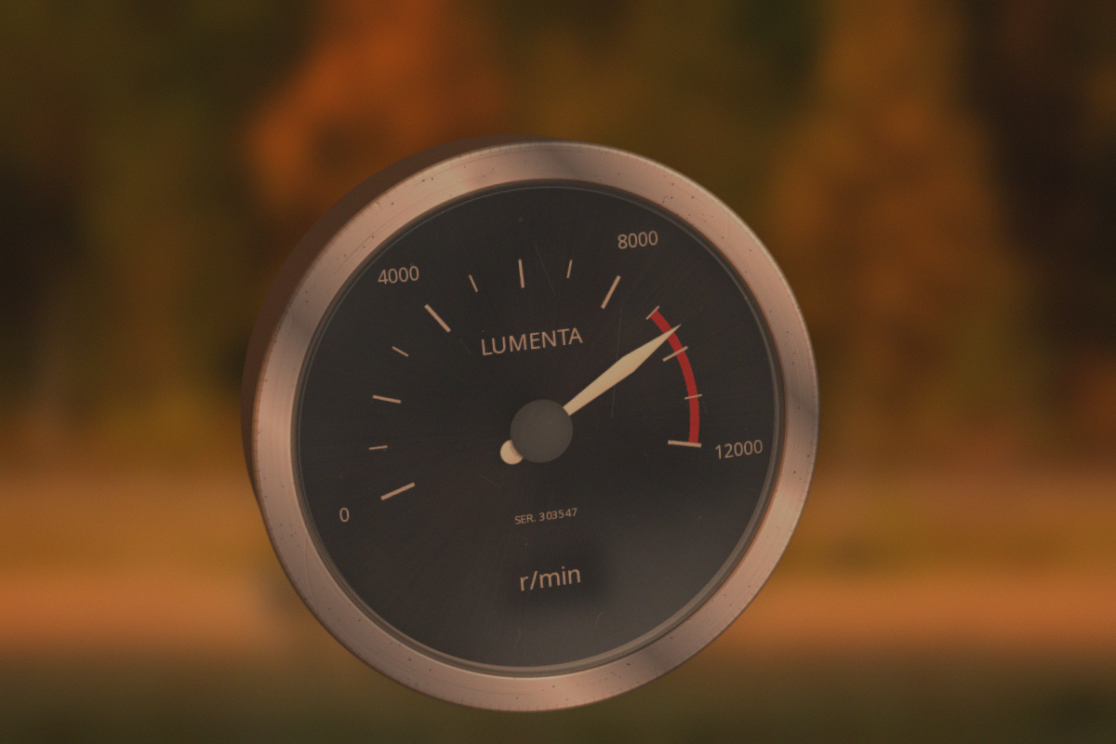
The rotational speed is rpm 9500
